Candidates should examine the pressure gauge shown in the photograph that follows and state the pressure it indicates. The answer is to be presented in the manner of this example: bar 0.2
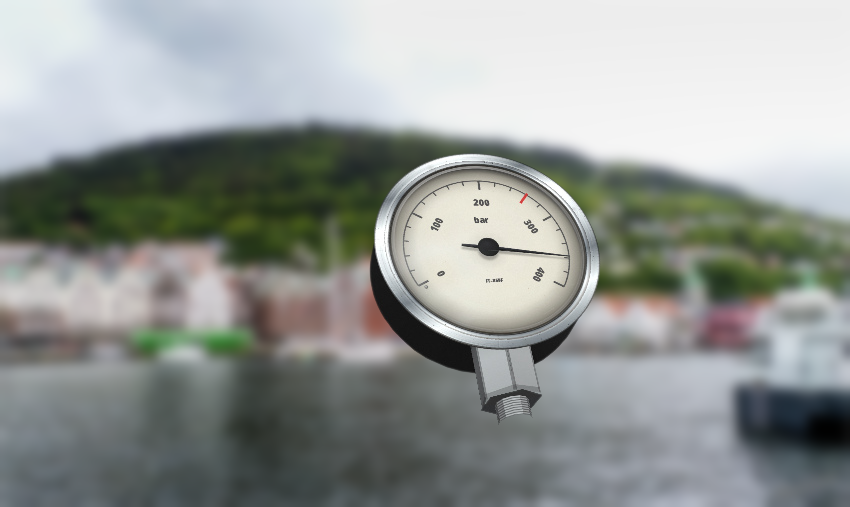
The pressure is bar 360
